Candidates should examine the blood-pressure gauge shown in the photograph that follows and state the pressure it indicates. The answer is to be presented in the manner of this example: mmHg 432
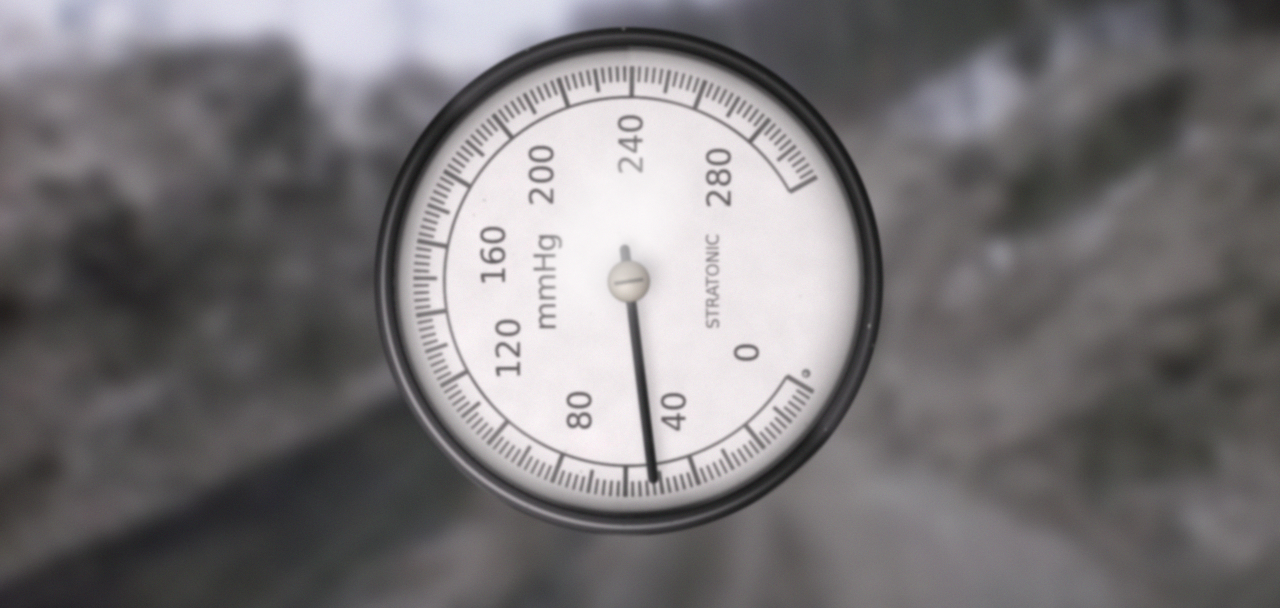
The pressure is mmHg 52
